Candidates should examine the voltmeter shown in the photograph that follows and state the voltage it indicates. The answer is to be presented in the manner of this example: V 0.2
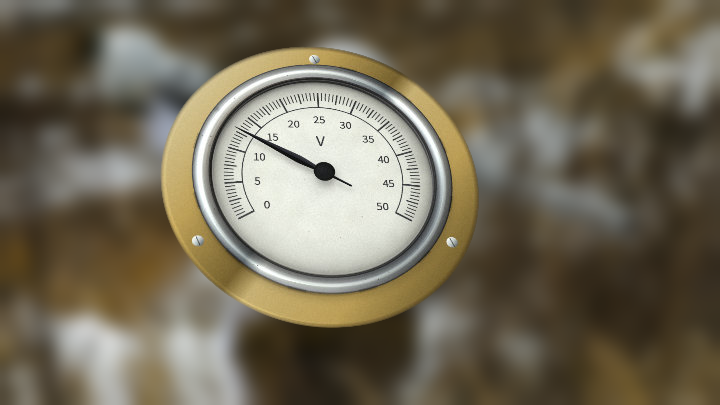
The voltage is V 12.5
